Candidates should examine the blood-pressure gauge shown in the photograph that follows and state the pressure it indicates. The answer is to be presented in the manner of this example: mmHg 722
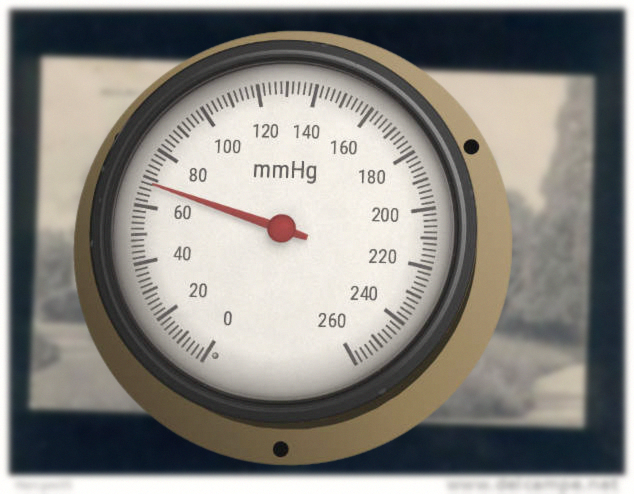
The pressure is mmHg 68
